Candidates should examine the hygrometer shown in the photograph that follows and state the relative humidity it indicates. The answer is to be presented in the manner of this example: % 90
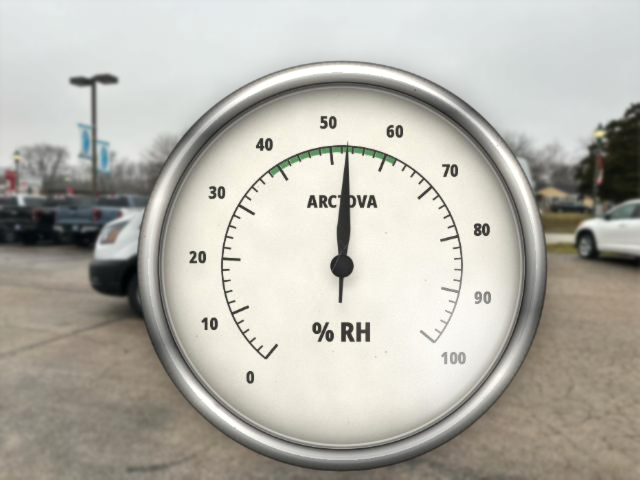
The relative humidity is % 53
